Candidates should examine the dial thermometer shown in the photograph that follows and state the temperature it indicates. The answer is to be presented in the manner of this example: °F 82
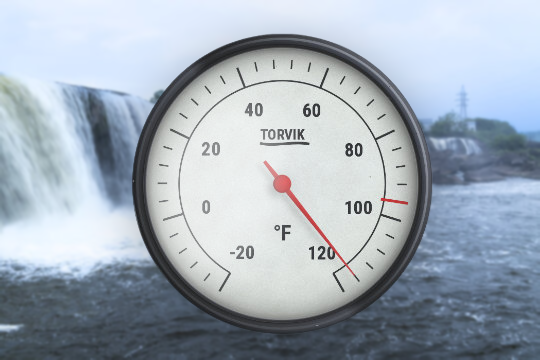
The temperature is °F 116
